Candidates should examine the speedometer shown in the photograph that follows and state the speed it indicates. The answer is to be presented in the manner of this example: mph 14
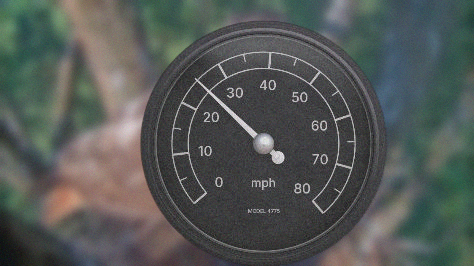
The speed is mph 25
